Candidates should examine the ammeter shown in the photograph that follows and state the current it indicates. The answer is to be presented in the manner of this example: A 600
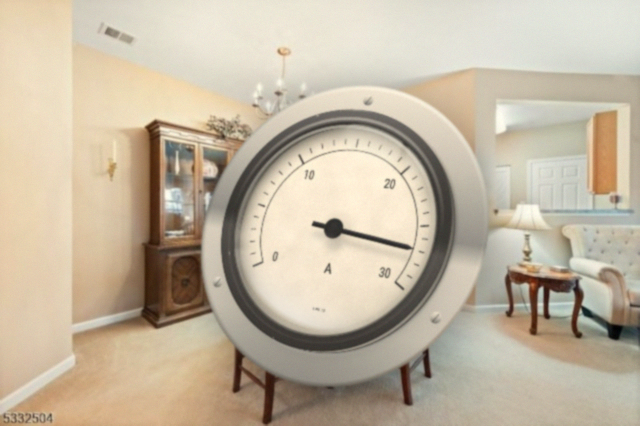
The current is A 27
